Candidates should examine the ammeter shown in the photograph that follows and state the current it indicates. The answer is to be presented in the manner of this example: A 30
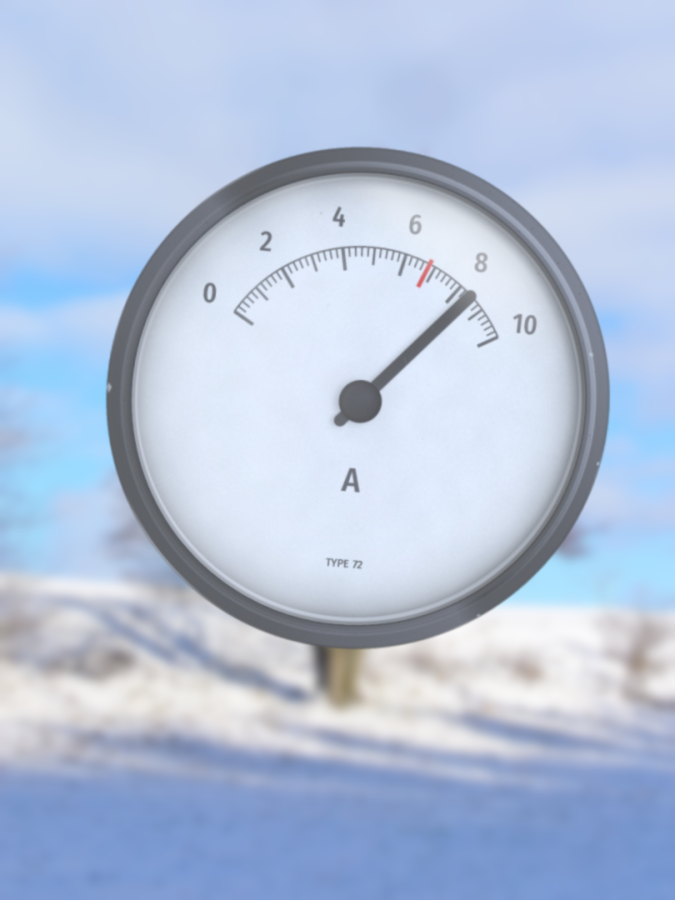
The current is A 8.4
